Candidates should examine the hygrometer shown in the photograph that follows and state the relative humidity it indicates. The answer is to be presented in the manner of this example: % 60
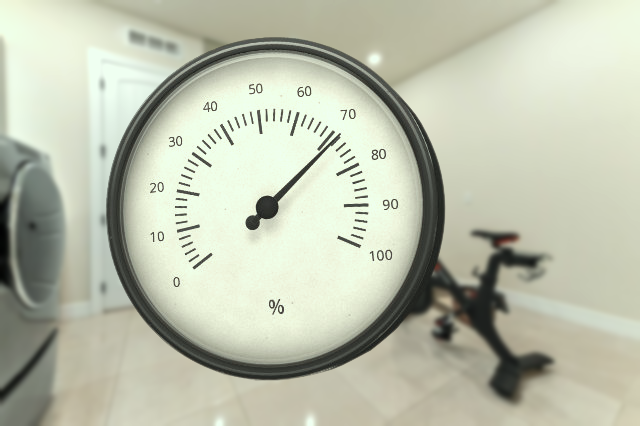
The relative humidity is % 72
